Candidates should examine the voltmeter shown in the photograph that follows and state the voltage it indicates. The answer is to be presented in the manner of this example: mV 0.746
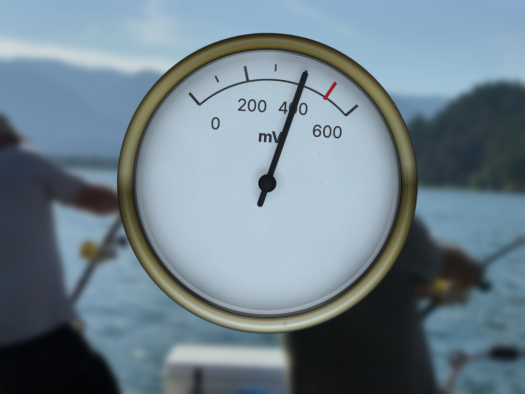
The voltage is mV 400
